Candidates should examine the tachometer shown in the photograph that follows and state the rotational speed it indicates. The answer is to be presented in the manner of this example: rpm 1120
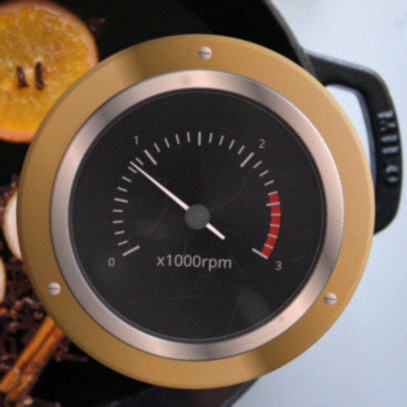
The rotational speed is rpm 850
